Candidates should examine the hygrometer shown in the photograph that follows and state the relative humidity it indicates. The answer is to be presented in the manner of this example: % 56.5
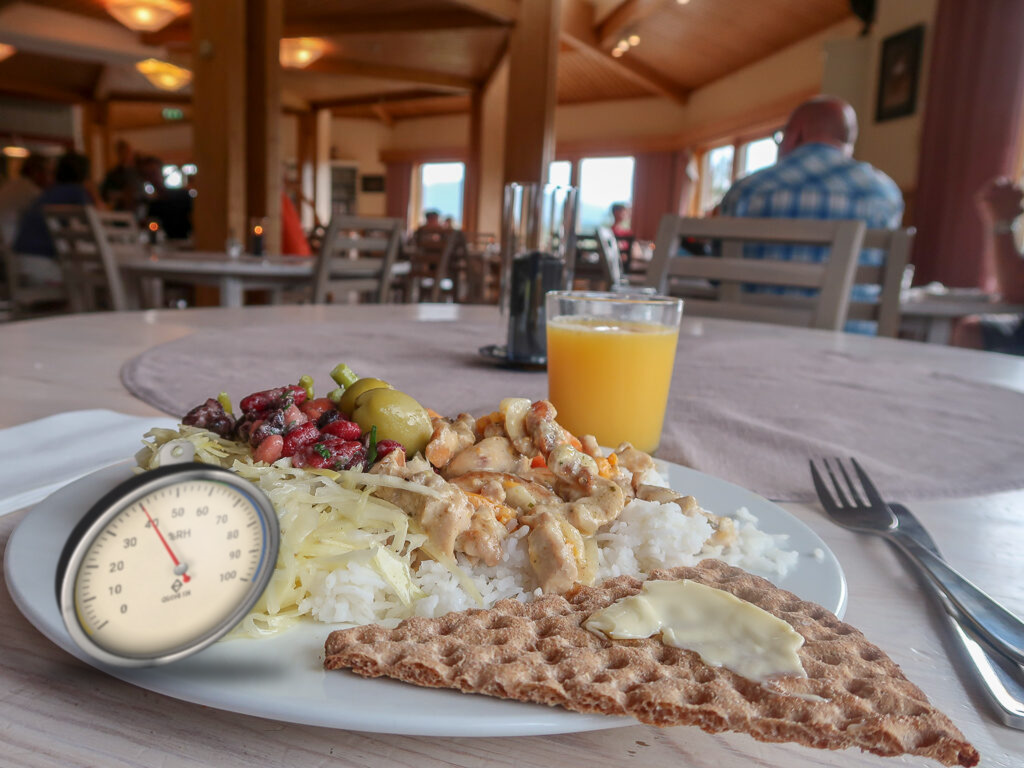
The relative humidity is % 40
